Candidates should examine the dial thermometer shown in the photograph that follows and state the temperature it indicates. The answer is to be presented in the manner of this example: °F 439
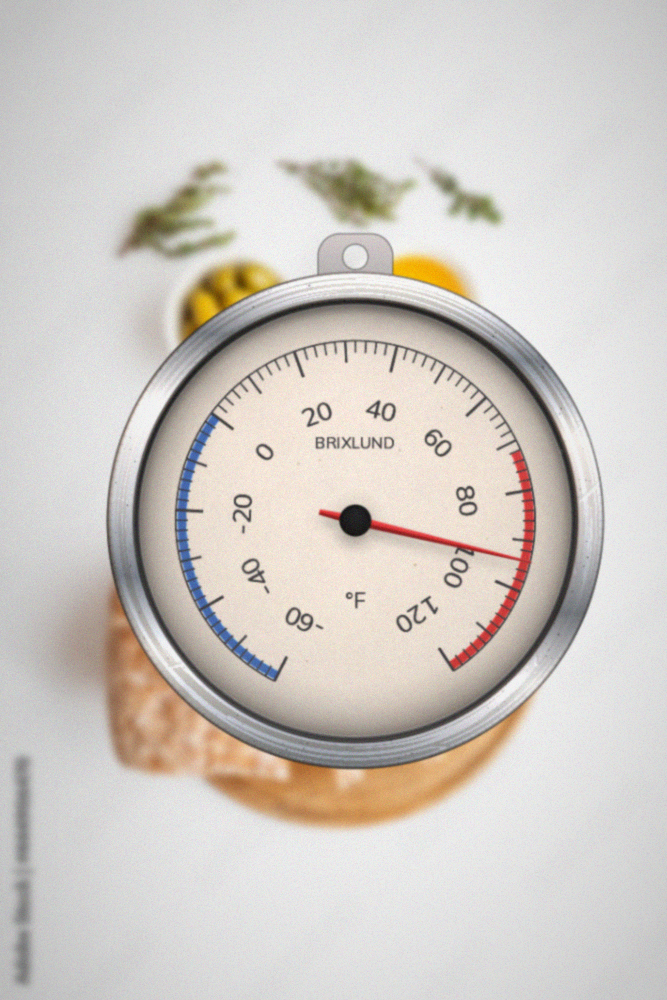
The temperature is °F 94
